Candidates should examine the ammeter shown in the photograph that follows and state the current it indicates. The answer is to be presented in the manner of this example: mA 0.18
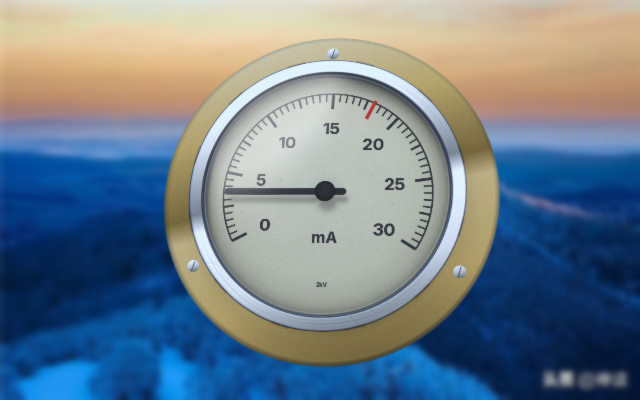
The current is mA 3.5
